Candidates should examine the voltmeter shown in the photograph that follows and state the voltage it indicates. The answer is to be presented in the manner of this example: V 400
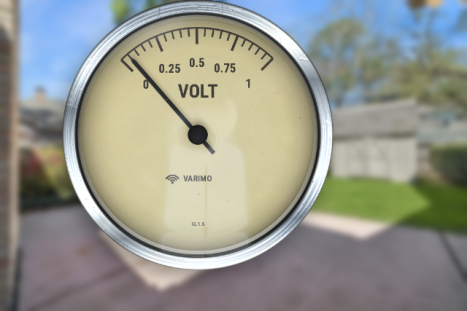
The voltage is V 0.05
